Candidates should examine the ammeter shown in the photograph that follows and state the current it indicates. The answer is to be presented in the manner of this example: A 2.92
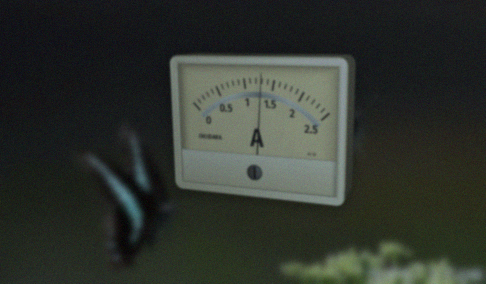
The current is A 1.3
